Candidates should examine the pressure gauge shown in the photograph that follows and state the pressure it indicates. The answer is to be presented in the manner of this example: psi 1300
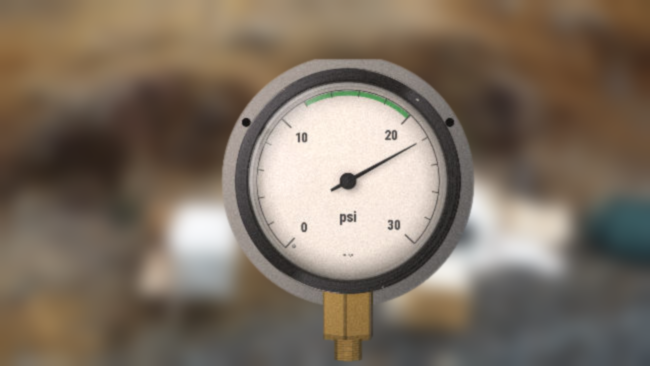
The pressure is psi 22
